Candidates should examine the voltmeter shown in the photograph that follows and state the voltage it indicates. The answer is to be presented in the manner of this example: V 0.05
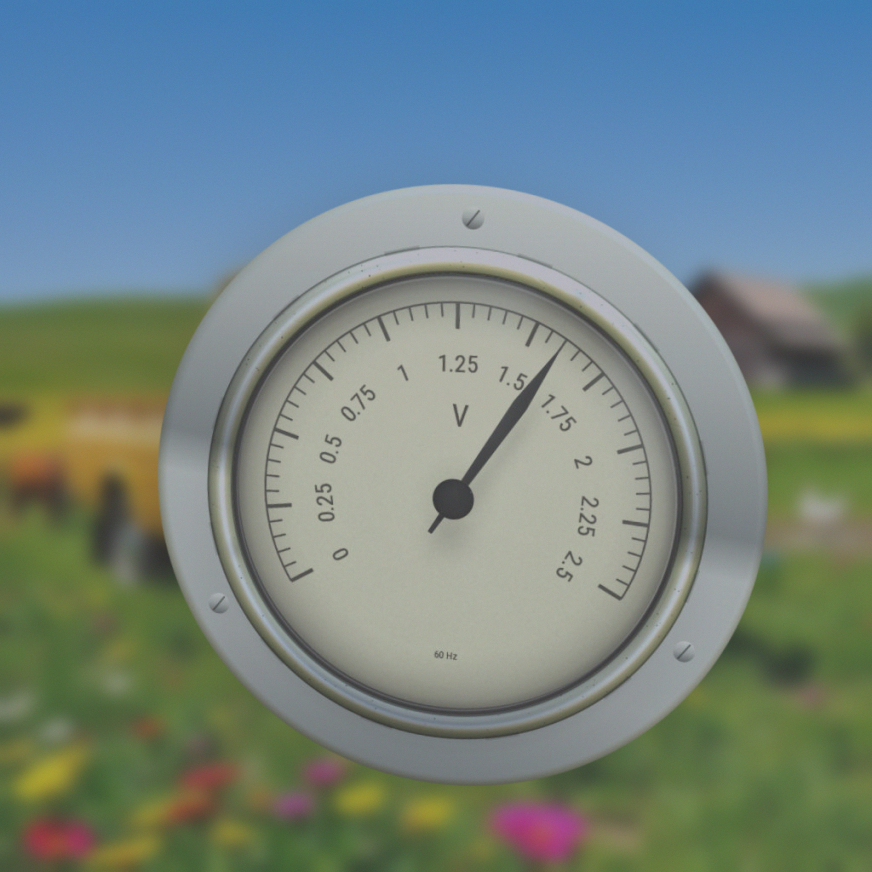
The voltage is V 1.6
